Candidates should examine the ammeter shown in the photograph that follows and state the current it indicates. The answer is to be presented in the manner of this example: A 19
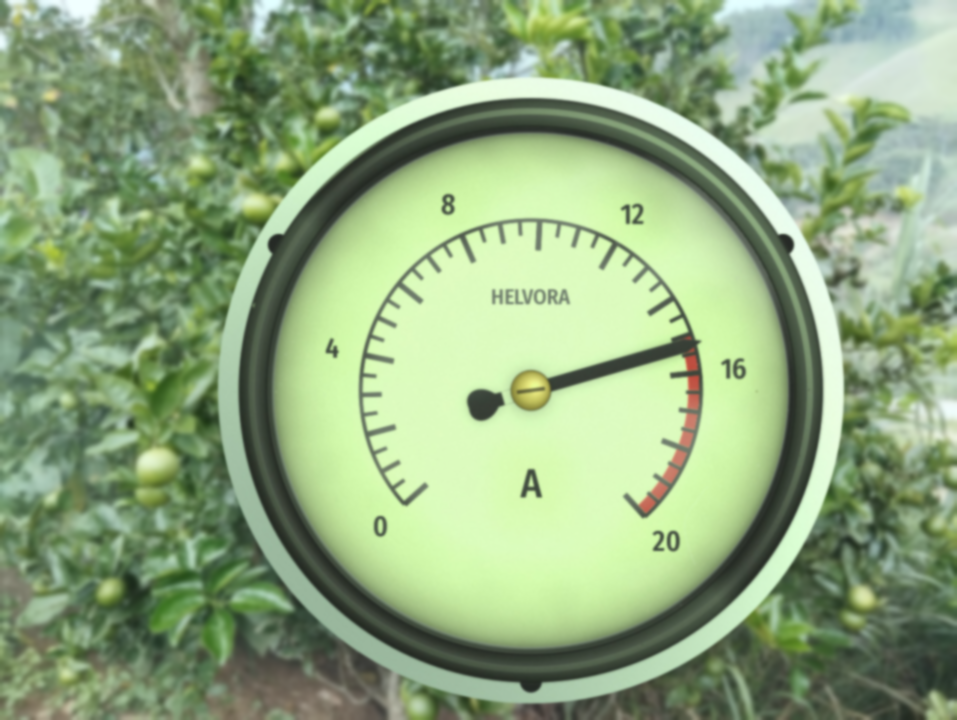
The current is A 15.25
